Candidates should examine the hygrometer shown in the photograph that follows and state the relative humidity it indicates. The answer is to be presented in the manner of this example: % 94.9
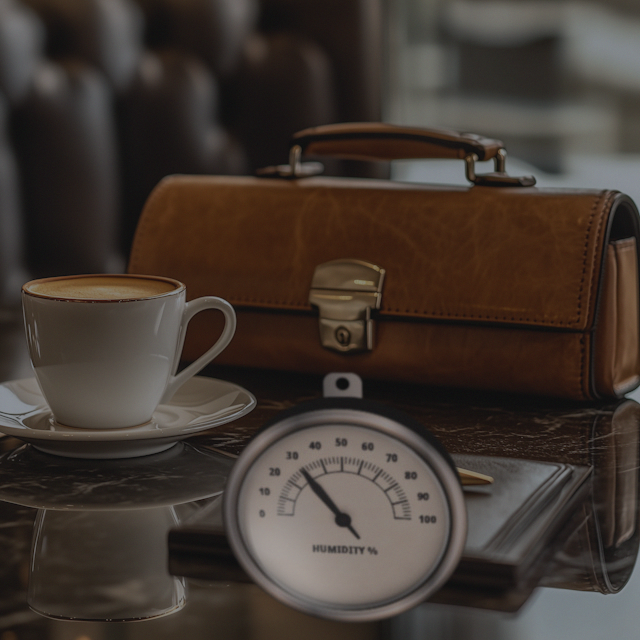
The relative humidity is % 30
